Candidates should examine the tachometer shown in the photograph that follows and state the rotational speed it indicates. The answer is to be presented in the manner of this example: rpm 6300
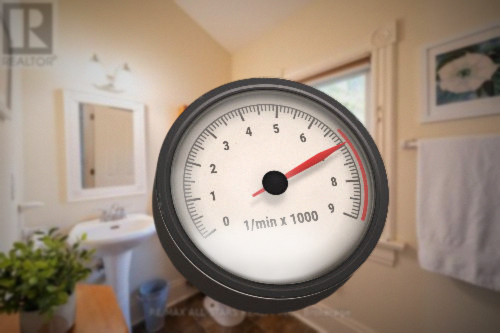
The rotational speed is rpm 7000
